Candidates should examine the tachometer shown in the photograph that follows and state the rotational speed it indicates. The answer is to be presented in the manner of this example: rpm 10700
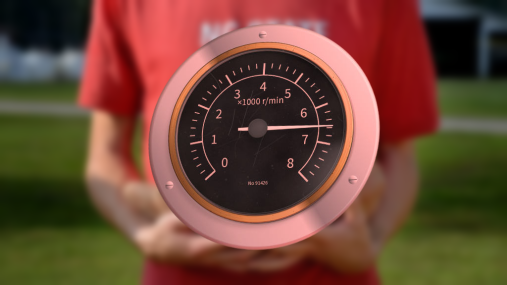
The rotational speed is rpm 6600
